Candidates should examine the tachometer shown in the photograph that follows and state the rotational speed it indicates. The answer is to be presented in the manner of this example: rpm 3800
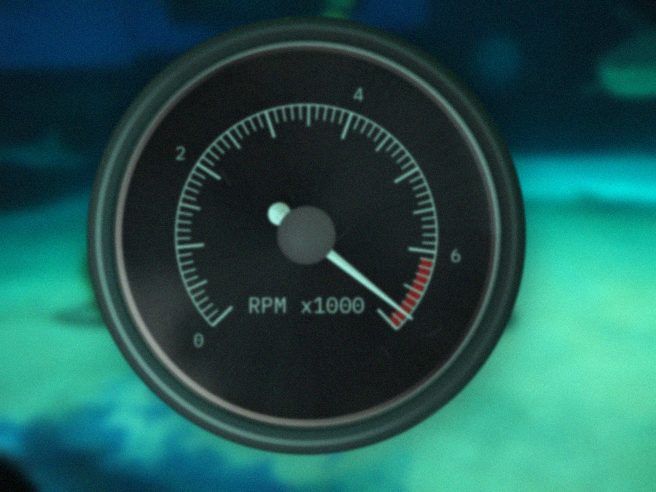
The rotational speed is rpm 6800
